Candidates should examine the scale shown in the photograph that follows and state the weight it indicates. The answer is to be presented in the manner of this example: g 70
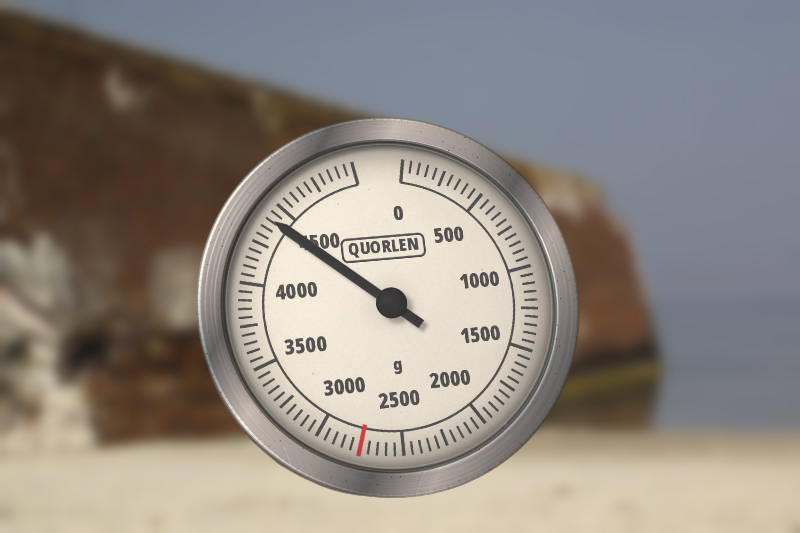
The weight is g 4400
